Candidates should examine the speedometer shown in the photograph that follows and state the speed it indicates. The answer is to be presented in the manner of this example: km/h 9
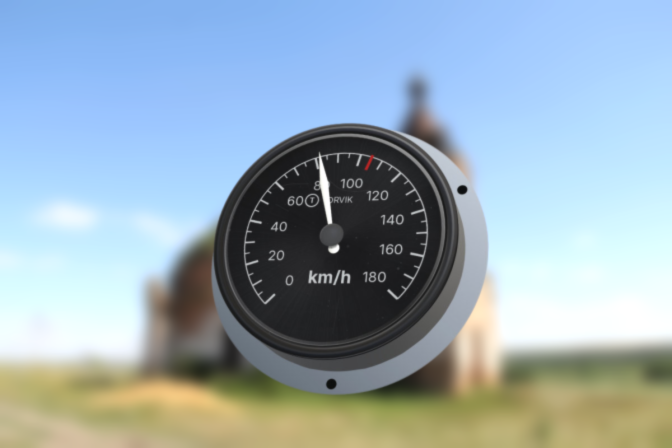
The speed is km/h 82.5
